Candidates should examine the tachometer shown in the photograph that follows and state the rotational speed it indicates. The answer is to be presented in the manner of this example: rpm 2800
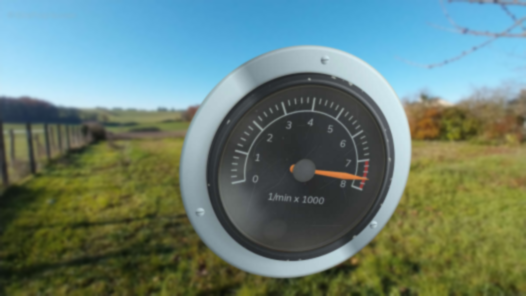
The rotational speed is rpm 7600
